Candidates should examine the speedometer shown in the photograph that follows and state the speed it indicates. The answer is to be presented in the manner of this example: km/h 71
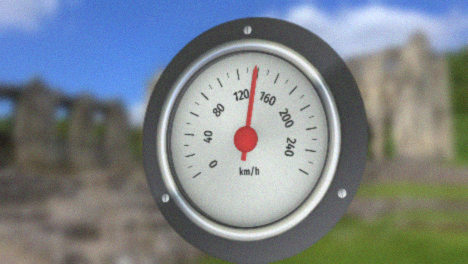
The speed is km/h 140
